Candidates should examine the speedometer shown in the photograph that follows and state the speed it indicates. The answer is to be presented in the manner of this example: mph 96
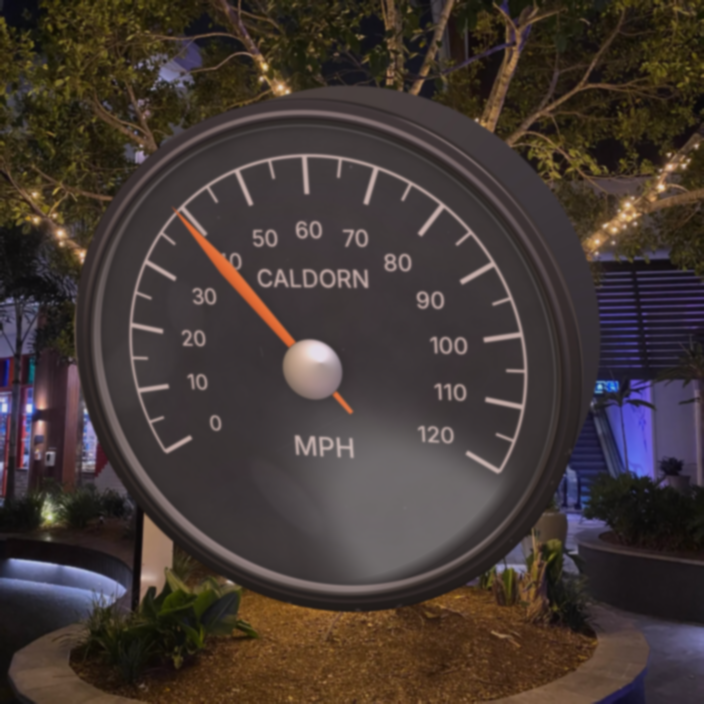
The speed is mph 40
